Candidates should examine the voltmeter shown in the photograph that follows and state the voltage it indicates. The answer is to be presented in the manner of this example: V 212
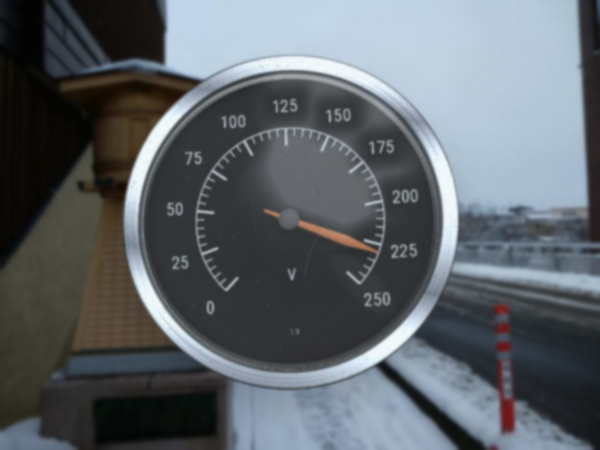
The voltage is V 230
